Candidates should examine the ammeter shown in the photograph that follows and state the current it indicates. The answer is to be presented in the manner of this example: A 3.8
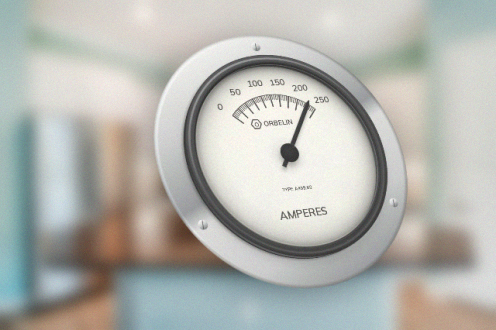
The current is A 225
